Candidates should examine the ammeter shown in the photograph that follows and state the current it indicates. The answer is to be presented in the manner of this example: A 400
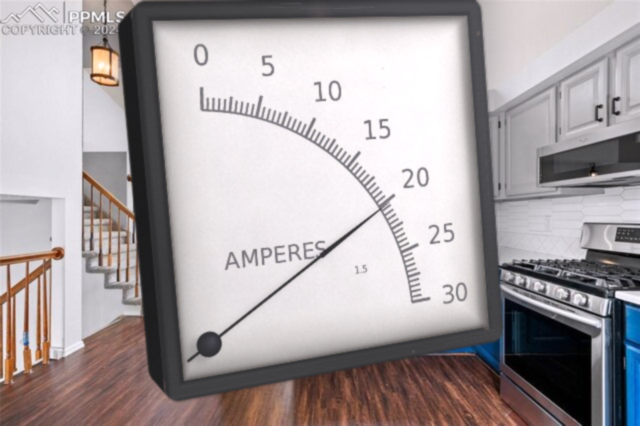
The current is A 20
